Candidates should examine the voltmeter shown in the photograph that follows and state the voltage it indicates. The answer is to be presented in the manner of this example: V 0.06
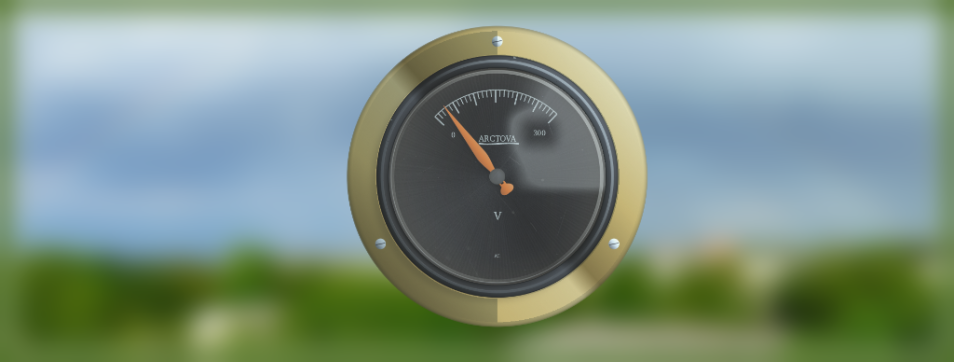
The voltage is V 30
